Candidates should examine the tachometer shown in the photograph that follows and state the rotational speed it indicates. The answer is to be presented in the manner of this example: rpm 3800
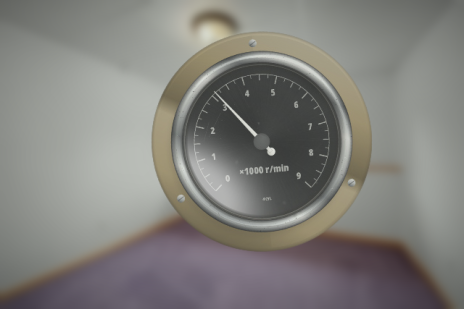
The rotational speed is rpm 3125
